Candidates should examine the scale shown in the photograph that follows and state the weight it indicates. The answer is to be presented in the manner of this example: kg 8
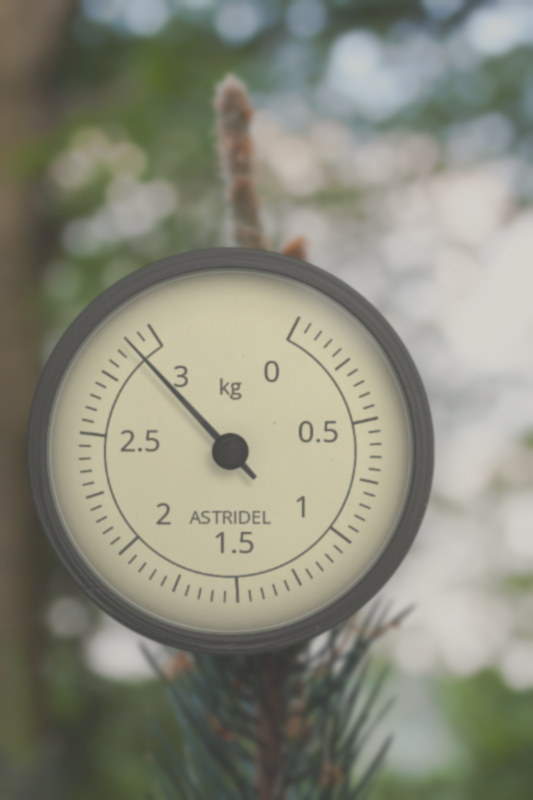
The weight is kg 2.9
